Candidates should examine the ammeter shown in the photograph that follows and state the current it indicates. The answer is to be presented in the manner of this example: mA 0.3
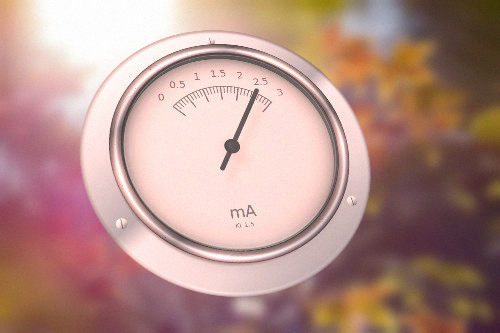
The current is mA 2.5
